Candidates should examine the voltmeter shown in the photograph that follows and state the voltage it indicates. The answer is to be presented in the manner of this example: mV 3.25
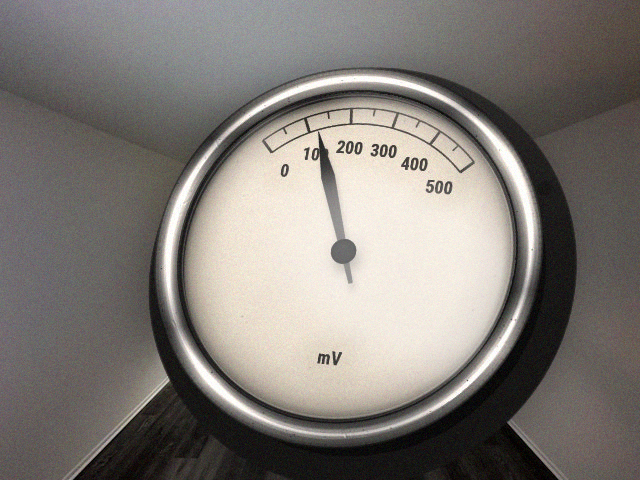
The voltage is mV 125
